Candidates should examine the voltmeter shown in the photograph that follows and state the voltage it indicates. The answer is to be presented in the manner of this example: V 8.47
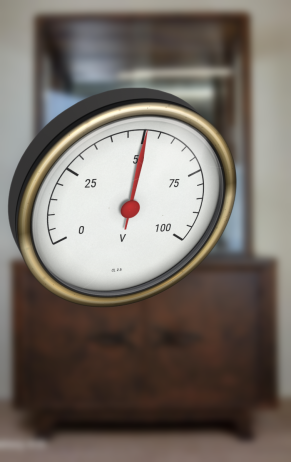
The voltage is V 50
